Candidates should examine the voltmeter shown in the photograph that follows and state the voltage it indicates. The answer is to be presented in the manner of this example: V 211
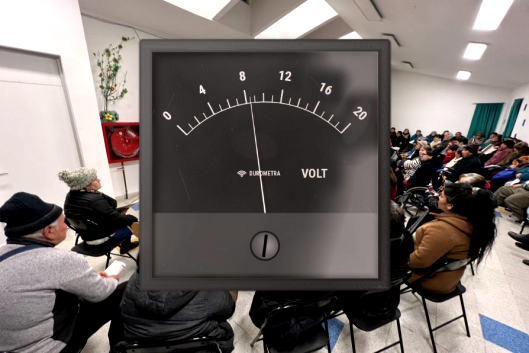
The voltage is V 8.5
